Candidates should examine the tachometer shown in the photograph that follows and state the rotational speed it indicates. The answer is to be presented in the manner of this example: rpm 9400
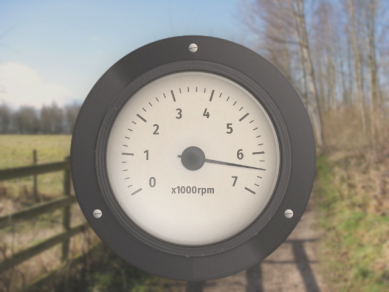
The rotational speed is rpm 6400
